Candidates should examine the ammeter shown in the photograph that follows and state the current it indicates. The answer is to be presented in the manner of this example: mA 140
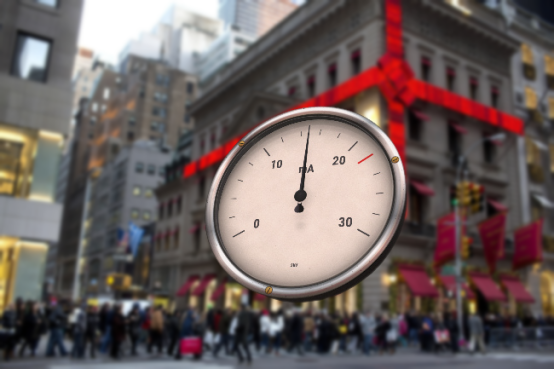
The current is mA 15
